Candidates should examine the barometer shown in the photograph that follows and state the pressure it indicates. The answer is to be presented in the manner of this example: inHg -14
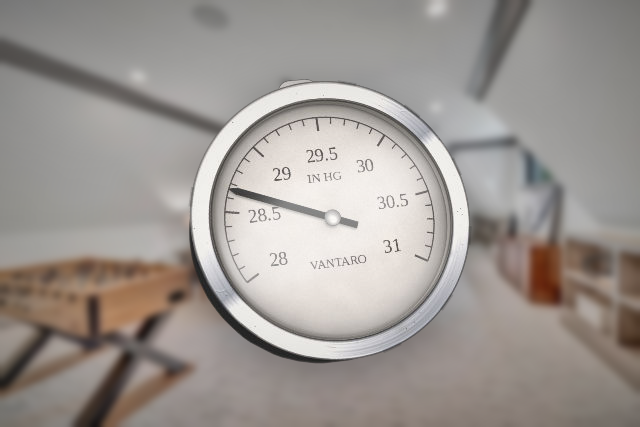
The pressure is inHg 28.65
